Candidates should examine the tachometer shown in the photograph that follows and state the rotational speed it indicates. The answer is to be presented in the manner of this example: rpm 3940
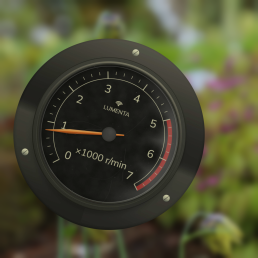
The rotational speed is rpm 800
